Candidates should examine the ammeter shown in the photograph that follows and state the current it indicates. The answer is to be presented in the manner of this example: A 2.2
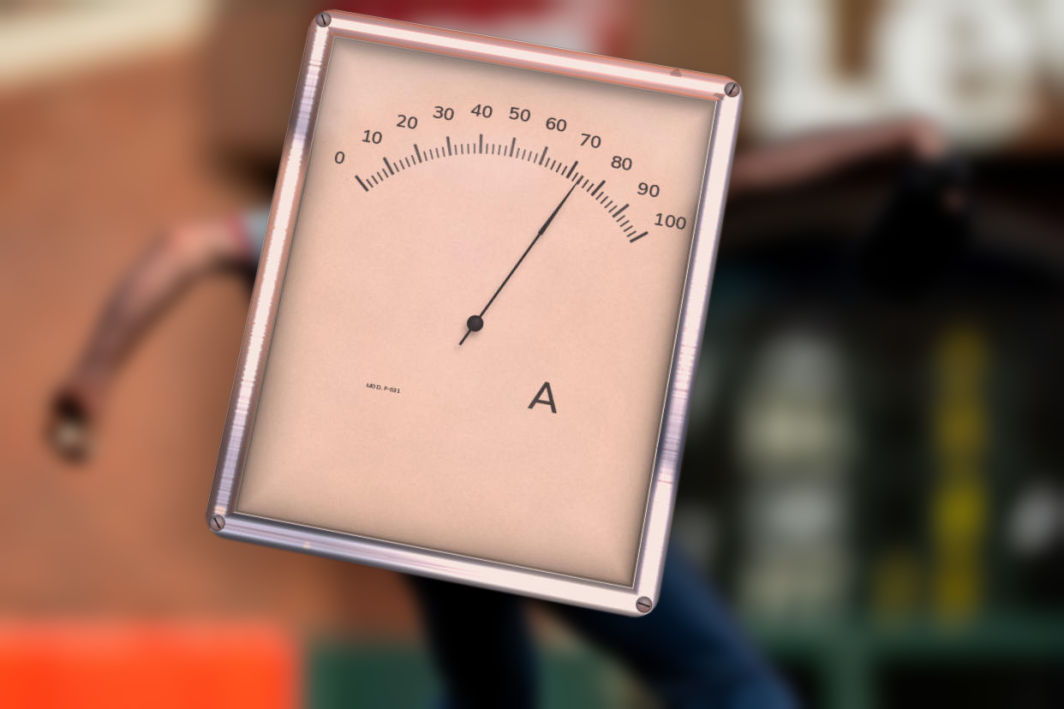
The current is A 74
